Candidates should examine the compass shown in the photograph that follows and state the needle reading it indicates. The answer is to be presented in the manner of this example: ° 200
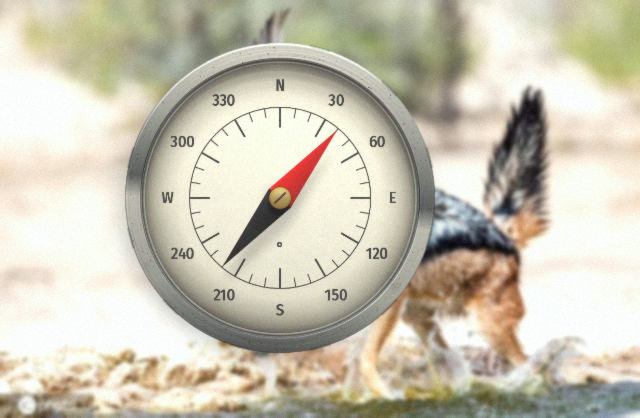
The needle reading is ° 40
